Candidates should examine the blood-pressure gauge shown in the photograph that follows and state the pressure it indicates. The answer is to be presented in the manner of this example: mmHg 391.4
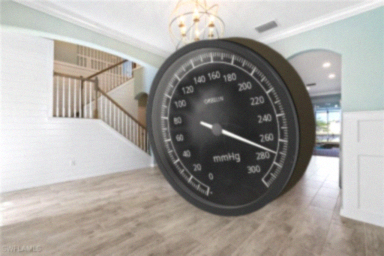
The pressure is mmHg 270
